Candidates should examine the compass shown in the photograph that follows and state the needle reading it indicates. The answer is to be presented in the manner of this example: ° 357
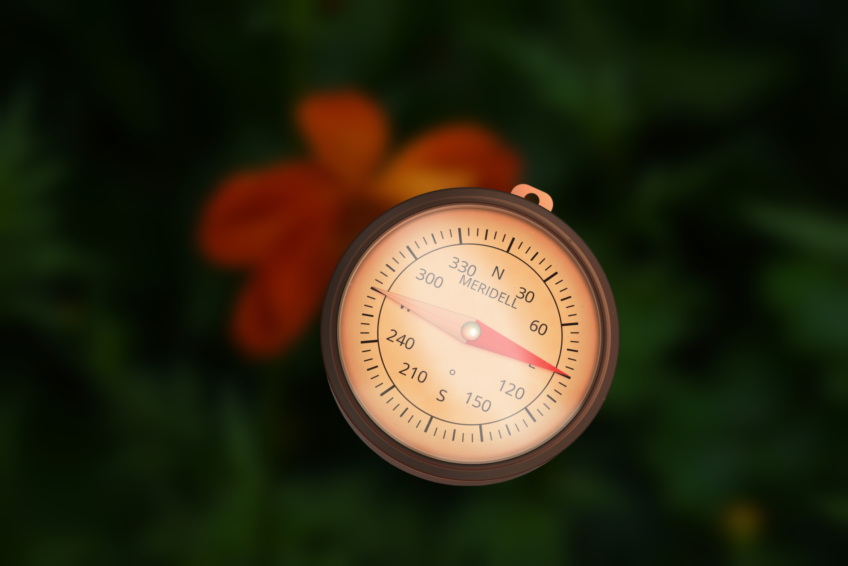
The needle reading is ° 90
